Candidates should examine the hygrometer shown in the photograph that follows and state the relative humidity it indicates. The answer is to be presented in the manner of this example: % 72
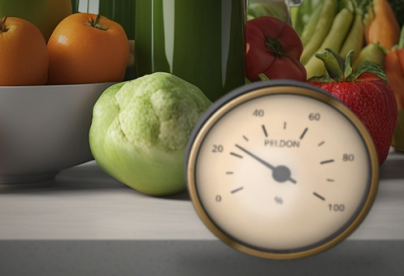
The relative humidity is % 25
